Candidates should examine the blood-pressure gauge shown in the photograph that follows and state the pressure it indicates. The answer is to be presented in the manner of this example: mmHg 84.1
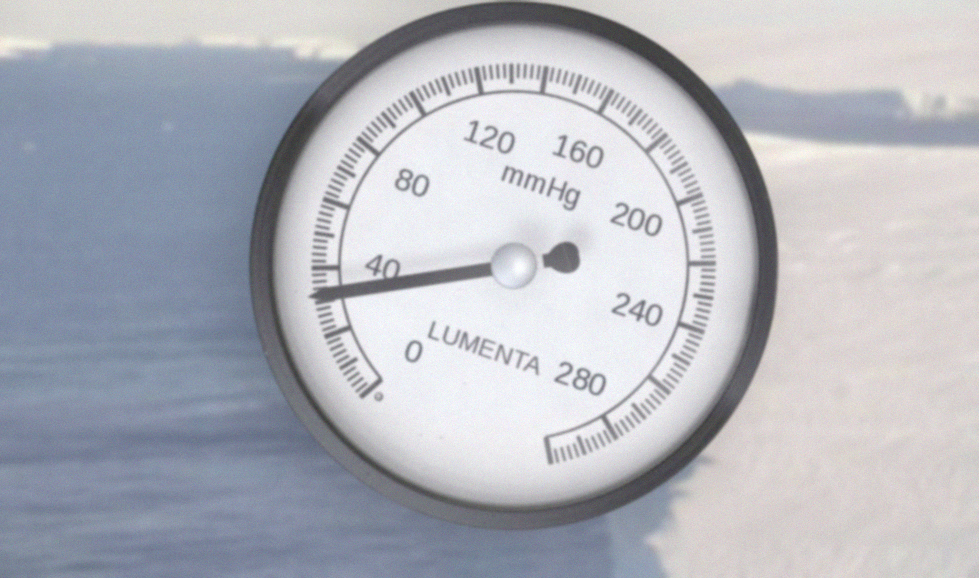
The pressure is mmHg 32
